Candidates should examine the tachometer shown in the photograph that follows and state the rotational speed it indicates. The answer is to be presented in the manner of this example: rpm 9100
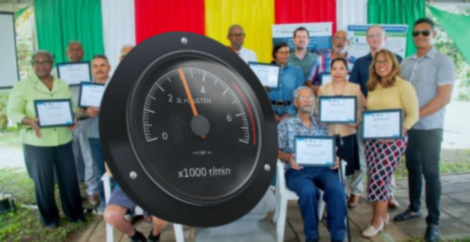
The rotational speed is rpm 3000
